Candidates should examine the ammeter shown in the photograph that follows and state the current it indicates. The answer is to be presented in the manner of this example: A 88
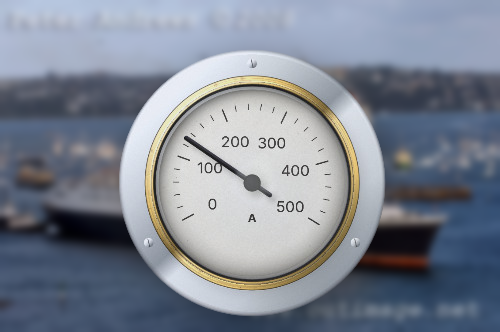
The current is A 130
